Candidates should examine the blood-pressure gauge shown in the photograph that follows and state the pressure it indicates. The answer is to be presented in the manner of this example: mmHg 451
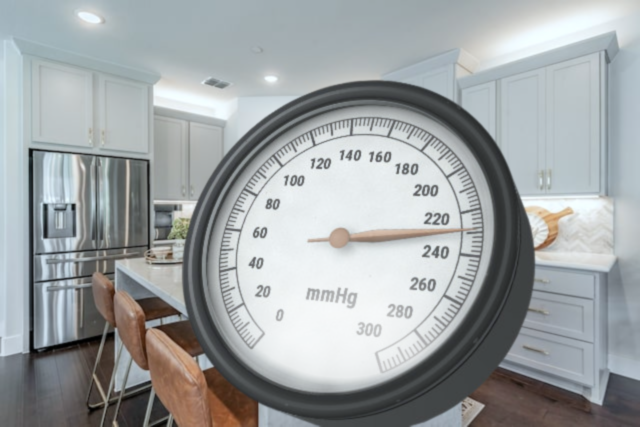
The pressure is mmHg 230
